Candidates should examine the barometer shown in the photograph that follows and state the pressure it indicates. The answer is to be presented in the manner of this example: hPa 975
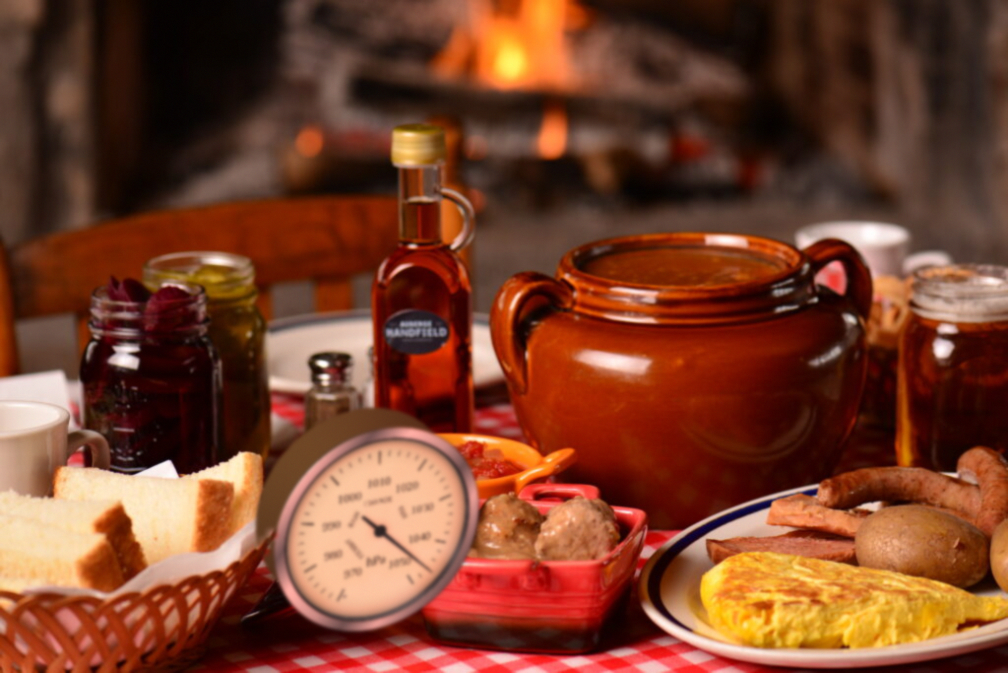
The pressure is hPa 1046
